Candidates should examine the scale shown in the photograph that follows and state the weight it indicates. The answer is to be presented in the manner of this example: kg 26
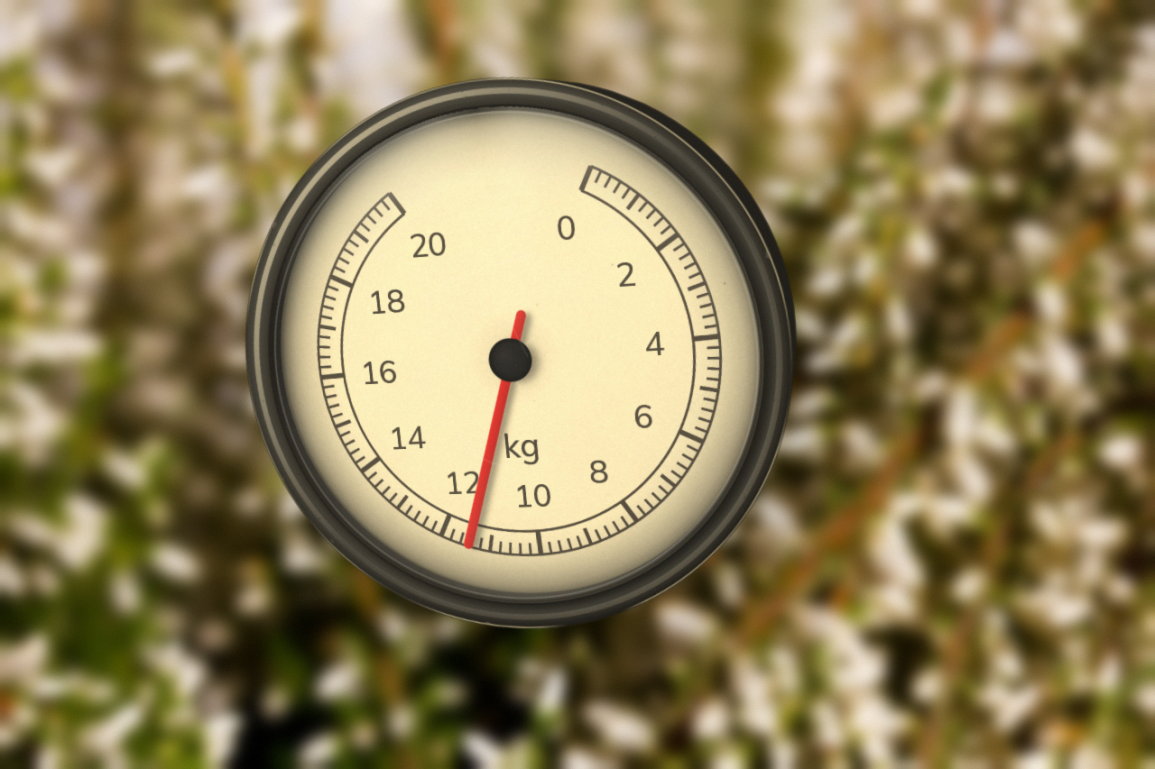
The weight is kg 11.4
